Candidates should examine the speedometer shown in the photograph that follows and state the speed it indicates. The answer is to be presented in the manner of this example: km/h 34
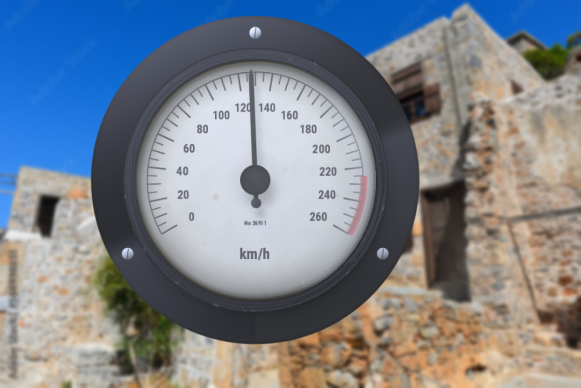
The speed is km/h 127.5
